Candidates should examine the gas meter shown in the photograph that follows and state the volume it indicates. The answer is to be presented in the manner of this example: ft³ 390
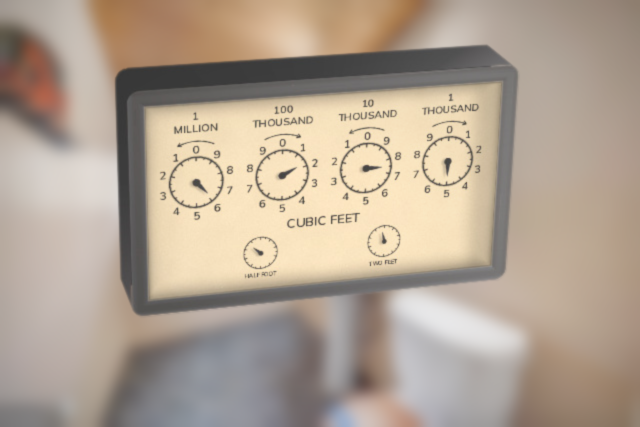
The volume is ft³ 617500
